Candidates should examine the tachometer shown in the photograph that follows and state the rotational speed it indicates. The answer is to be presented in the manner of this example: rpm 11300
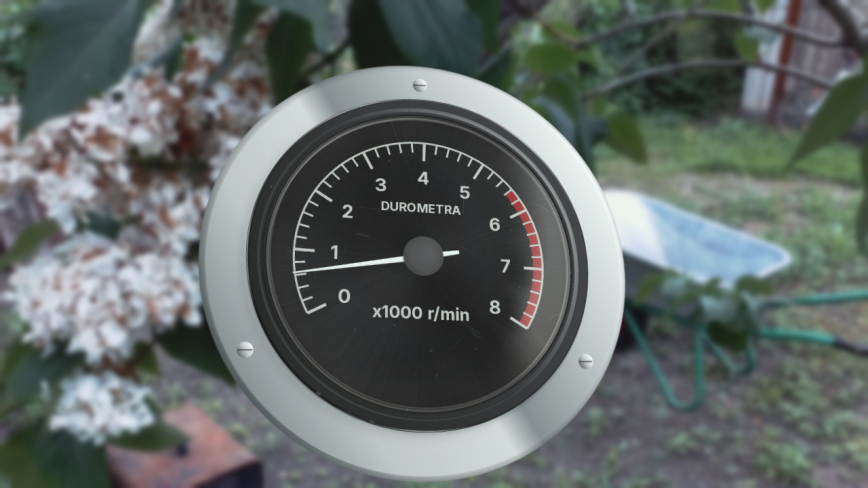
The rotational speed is rpm 600
